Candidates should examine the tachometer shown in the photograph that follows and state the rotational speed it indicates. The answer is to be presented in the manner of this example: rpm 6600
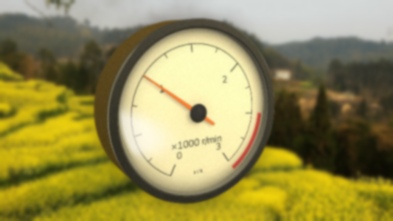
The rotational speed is rpm 1000
